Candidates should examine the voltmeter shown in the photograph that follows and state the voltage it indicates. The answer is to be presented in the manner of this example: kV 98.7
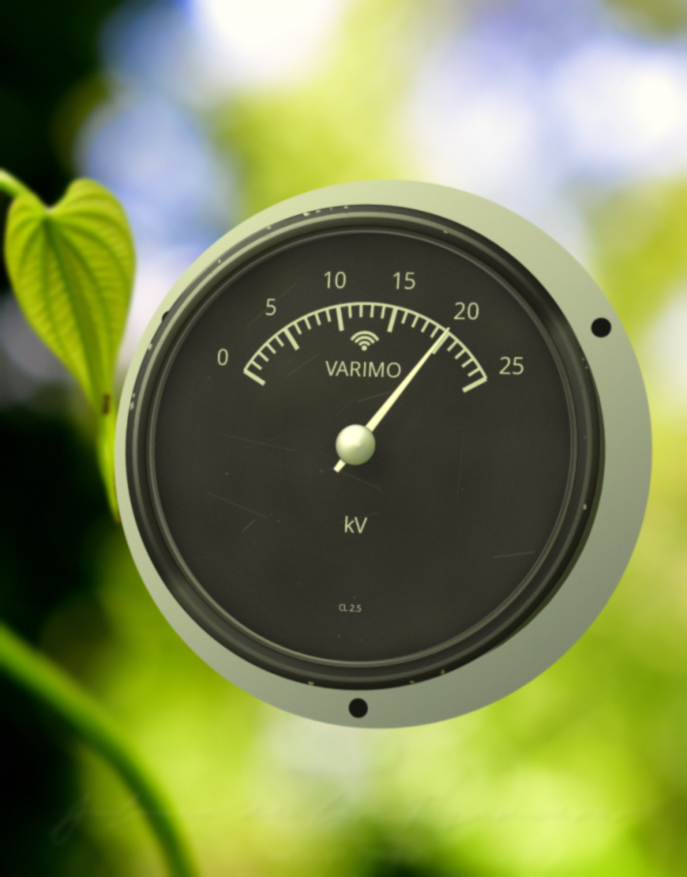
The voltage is kV 20
